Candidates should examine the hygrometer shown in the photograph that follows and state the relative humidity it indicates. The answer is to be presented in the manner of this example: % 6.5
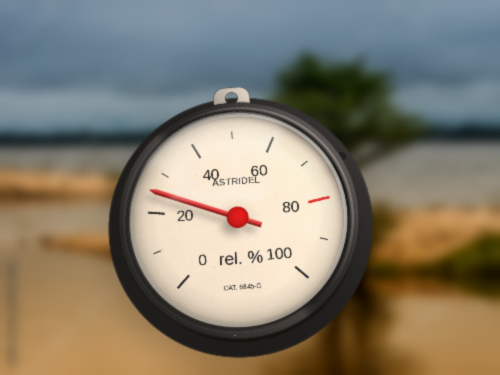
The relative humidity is % 25
